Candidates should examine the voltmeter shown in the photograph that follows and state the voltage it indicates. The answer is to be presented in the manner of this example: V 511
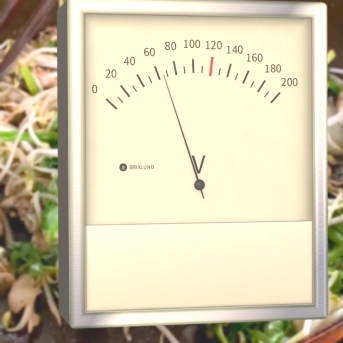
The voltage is V 65
